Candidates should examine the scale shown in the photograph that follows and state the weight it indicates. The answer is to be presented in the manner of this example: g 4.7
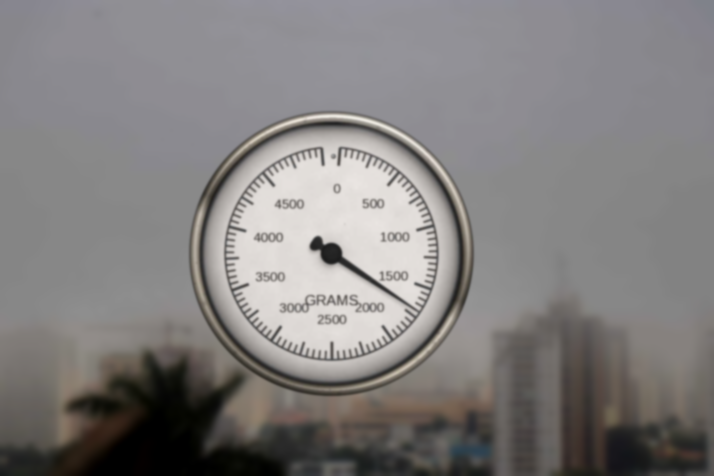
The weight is g 1700
